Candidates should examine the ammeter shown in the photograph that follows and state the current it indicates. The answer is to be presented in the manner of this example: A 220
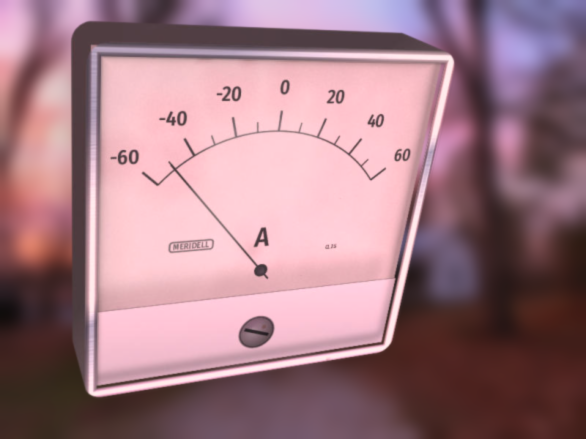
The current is A -50
